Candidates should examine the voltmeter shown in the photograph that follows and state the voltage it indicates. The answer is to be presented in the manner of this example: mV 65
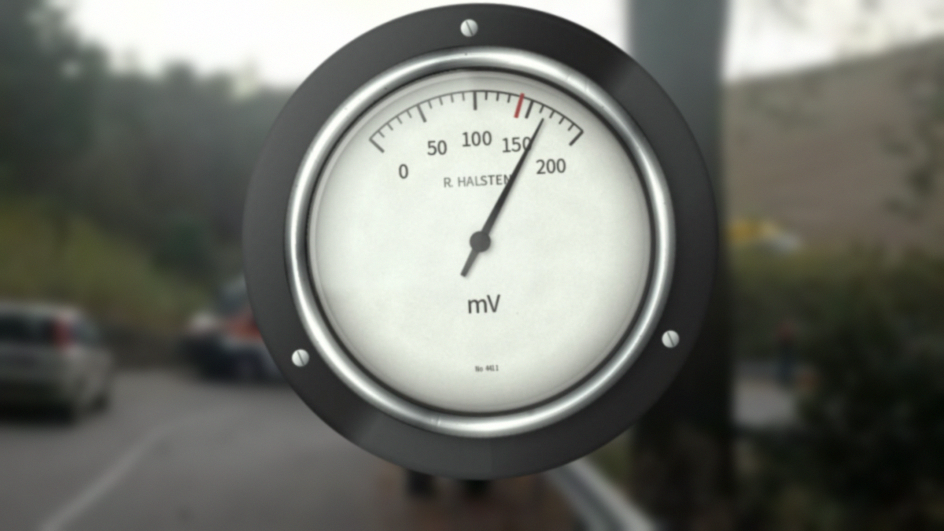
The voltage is mV 165
